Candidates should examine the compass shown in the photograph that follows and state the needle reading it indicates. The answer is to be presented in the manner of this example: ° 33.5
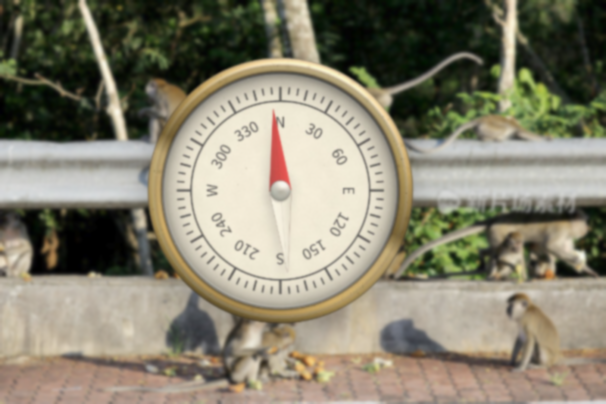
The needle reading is ° 355
